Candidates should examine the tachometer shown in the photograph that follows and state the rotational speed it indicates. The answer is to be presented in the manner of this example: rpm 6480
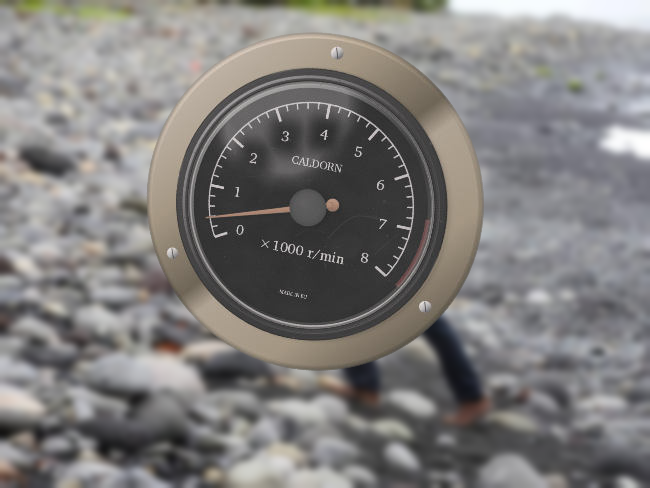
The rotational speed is rpm 400
